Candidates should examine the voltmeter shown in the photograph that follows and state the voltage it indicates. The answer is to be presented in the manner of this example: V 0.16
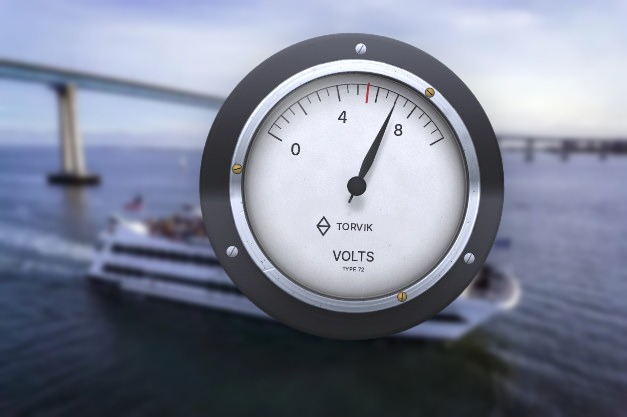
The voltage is V 7
